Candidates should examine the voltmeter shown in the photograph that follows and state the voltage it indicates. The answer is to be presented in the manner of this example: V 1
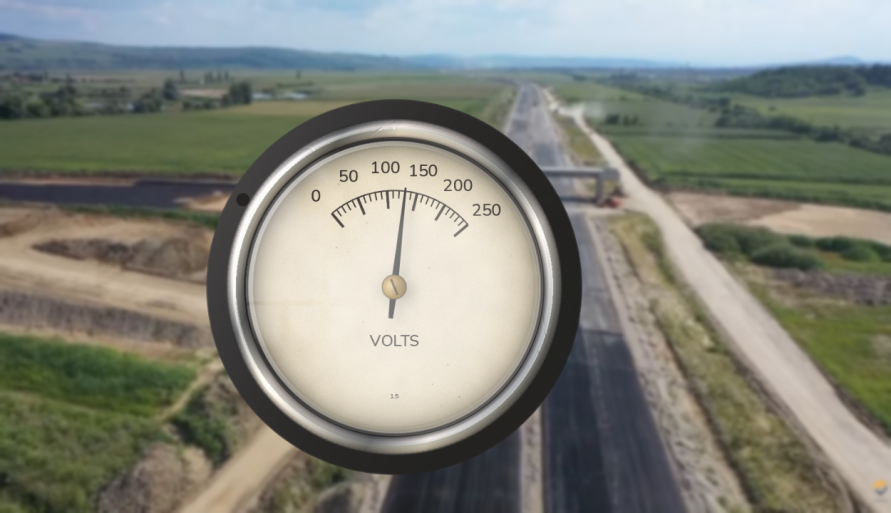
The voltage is V 130
